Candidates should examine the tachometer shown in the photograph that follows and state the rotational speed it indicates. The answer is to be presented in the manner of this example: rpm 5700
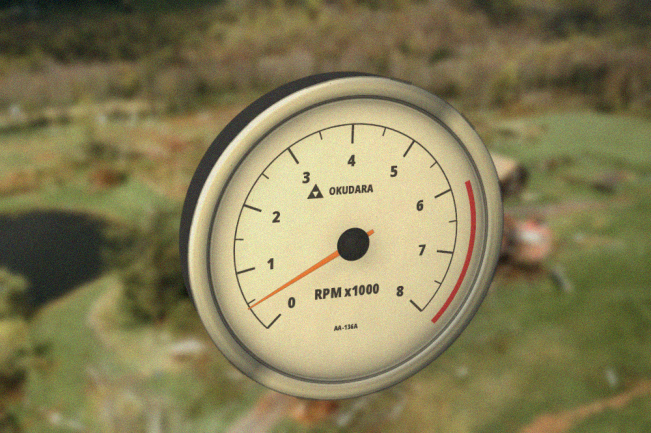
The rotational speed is rpm 500
